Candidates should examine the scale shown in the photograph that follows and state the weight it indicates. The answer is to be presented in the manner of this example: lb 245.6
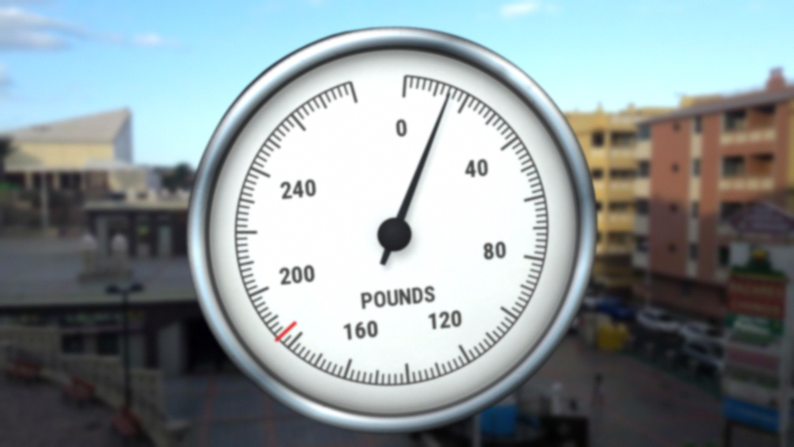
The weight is lb 14
